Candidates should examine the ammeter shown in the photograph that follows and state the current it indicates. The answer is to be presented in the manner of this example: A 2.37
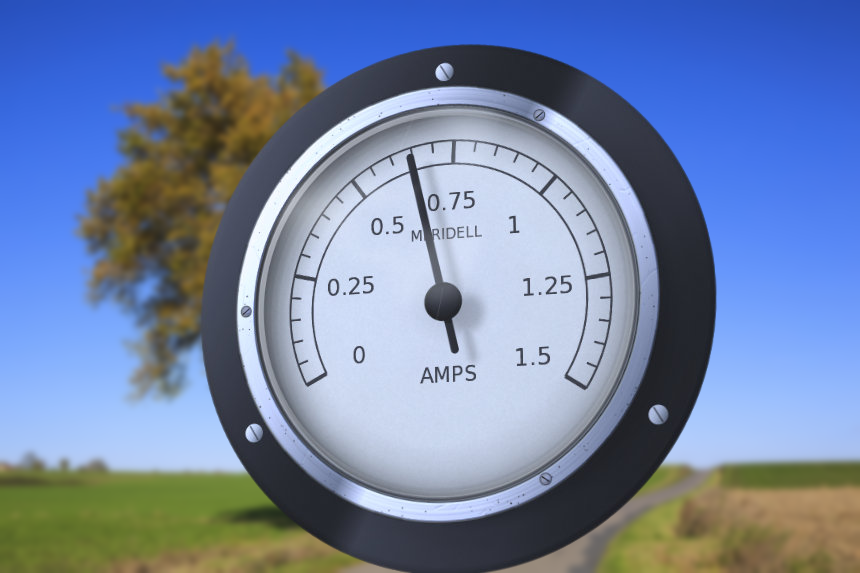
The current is A 0.65
